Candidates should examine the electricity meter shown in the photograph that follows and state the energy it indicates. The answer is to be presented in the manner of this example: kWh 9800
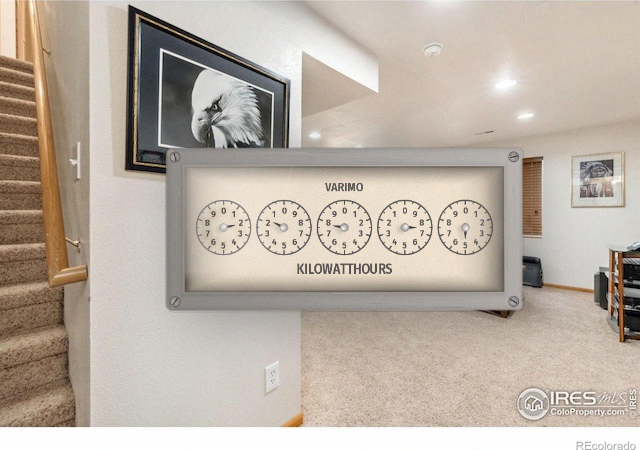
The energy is kWh 21775
